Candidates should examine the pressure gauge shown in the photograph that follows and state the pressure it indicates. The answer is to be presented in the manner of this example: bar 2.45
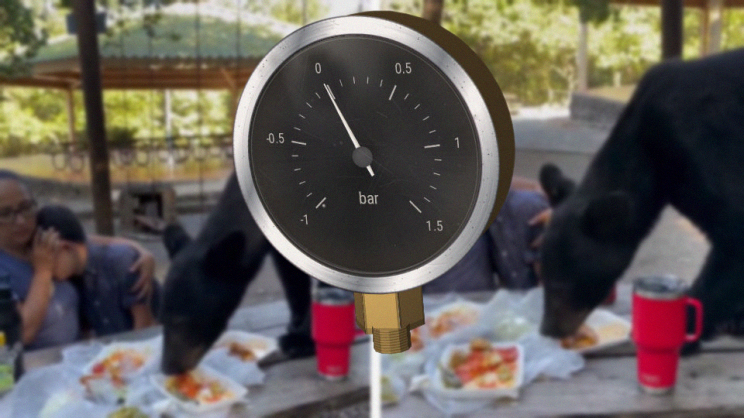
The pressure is bar 0
